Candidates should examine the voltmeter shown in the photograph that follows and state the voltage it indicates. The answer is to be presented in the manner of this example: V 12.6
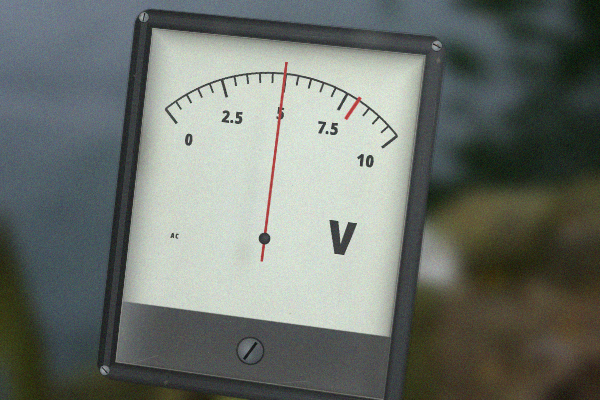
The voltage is V 5
